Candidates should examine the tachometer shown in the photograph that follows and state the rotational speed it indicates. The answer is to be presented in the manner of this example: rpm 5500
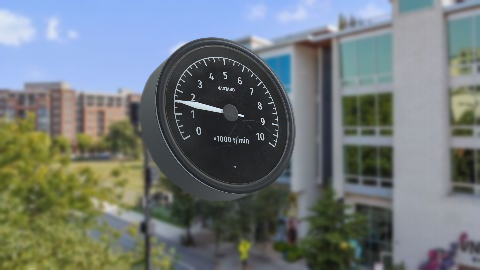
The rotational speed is rpm 1500
